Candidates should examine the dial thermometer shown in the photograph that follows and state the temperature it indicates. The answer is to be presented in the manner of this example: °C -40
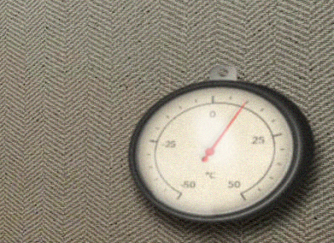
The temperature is °C 10
